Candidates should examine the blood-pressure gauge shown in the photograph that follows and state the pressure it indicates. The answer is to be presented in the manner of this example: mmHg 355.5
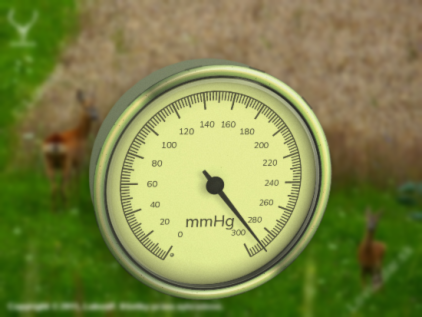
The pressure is mmHg 290
